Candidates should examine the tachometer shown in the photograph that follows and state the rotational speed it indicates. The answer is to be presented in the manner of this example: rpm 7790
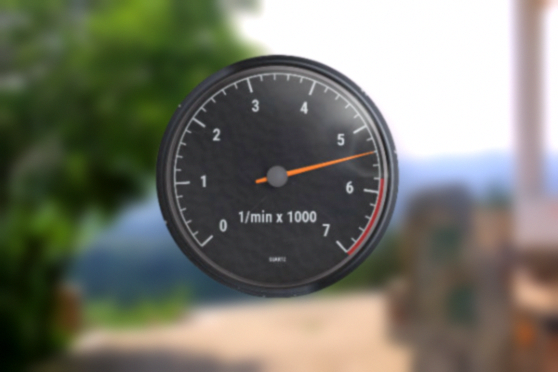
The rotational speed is rpm 5400
